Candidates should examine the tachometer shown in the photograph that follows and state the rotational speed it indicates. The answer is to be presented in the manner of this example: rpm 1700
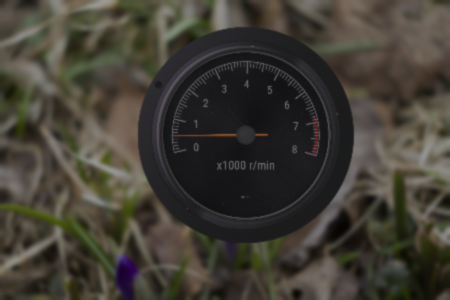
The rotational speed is rpm 500
